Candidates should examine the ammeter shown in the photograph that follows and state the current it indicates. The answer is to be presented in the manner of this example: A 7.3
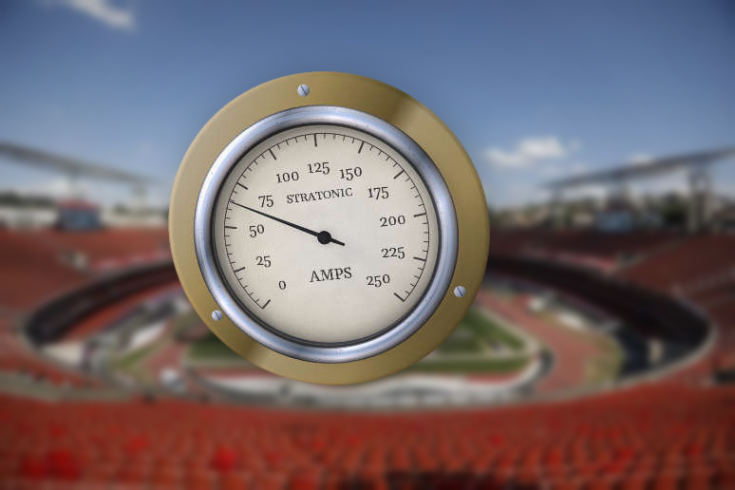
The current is A 65
